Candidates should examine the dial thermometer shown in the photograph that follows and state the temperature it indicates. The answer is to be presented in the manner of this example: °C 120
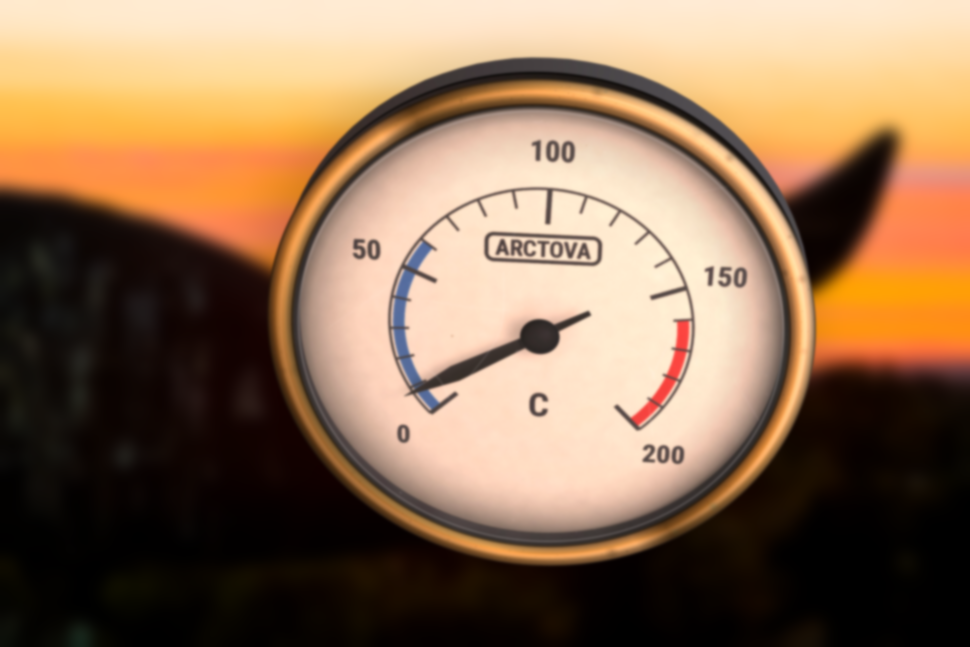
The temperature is °C 10
